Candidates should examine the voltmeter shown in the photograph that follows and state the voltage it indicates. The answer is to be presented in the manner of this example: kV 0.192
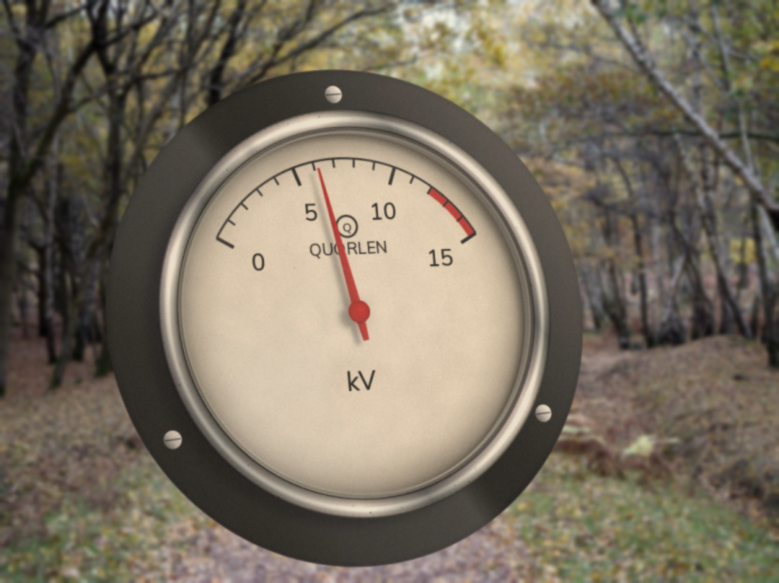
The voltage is kV 6
